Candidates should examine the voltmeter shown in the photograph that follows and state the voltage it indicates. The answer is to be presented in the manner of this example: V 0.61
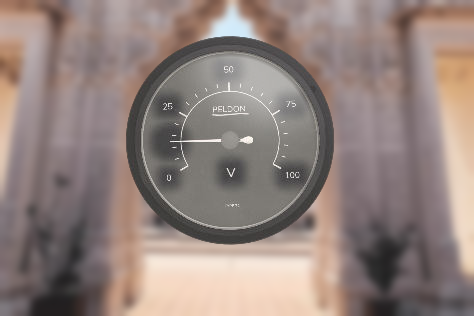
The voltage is V 12.5
